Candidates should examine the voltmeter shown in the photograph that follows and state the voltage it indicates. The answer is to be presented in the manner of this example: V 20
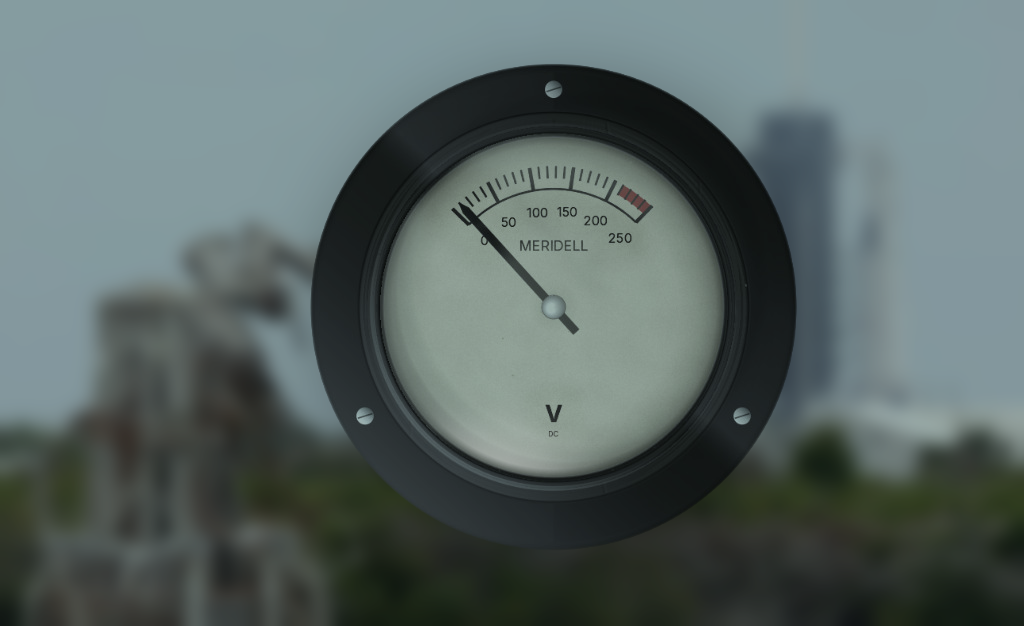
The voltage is V 10
